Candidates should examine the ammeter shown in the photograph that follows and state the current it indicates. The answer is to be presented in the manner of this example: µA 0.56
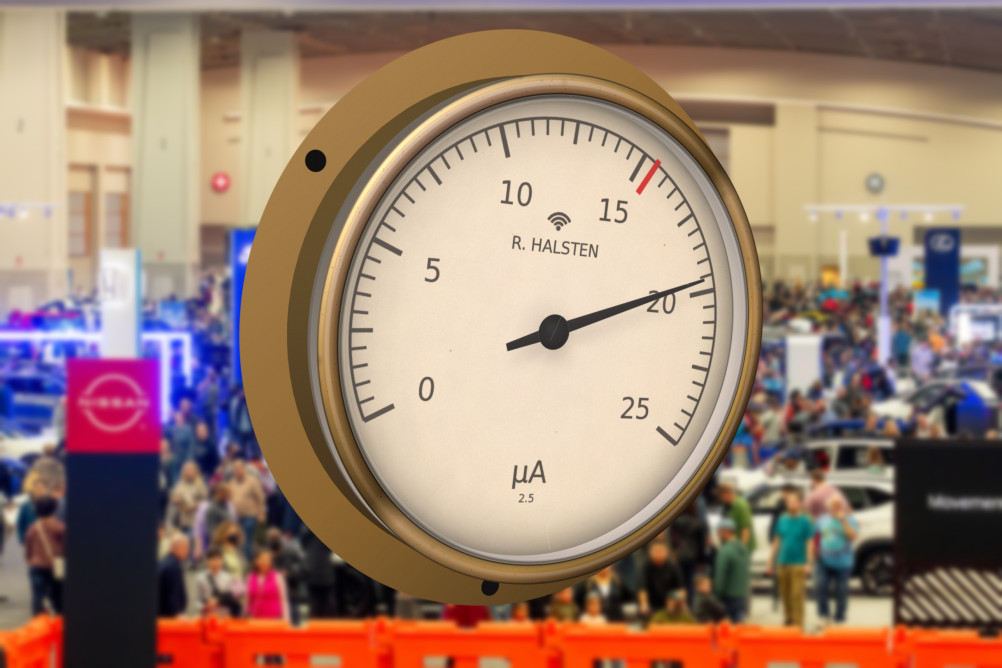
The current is µA 19.5
